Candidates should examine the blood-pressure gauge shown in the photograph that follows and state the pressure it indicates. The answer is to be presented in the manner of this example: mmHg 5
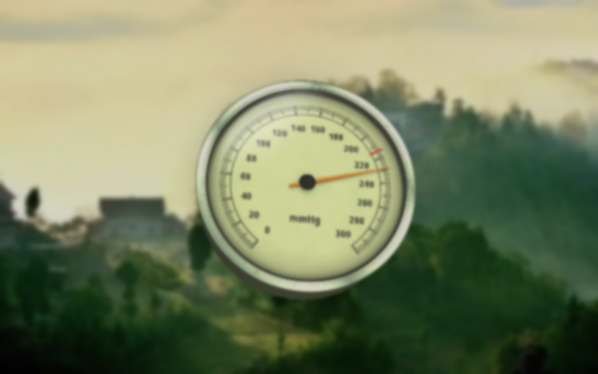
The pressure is mmHg 230
